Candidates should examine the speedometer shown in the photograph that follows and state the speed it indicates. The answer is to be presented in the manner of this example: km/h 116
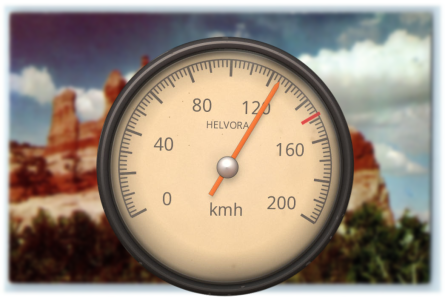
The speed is km/h 124
